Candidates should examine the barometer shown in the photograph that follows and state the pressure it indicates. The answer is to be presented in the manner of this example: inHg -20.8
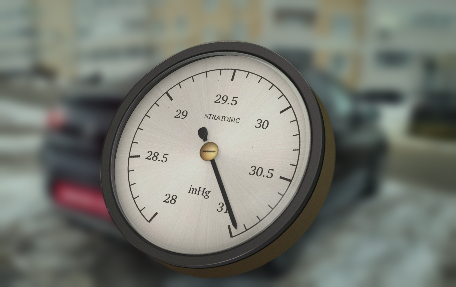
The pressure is inHg 30.95
